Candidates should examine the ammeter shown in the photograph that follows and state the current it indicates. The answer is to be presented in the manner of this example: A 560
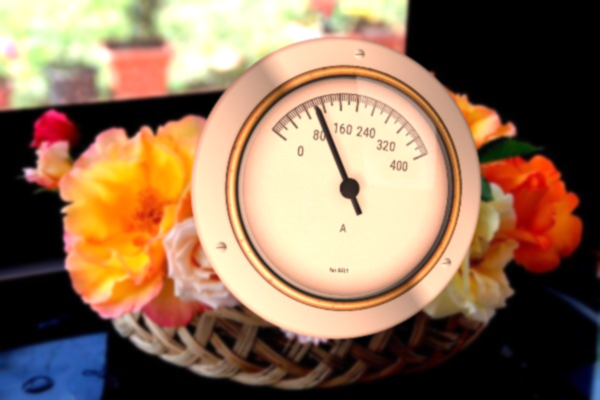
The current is A 100
